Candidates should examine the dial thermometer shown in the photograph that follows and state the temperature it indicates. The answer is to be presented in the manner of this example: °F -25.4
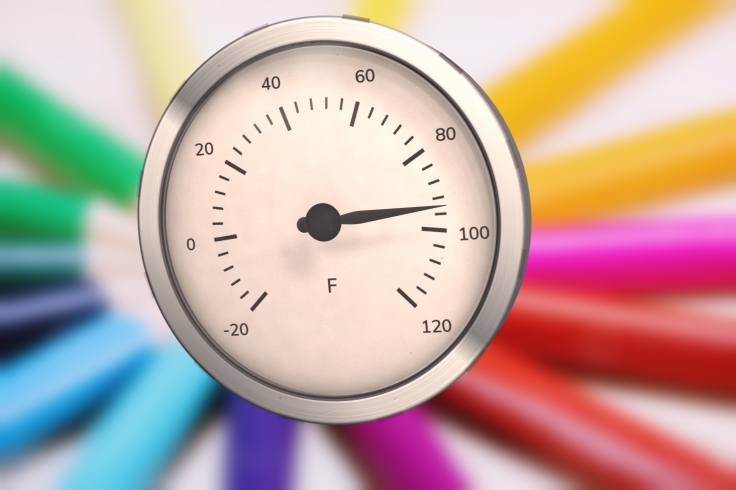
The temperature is °F 94
